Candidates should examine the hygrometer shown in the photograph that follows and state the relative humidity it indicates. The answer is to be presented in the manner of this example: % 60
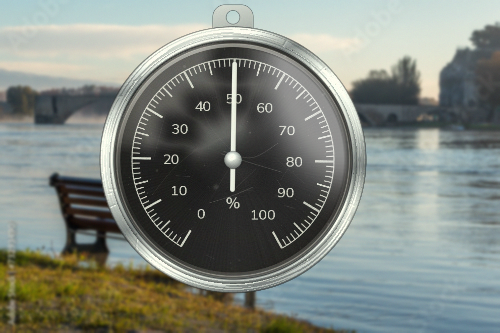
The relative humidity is % 50
